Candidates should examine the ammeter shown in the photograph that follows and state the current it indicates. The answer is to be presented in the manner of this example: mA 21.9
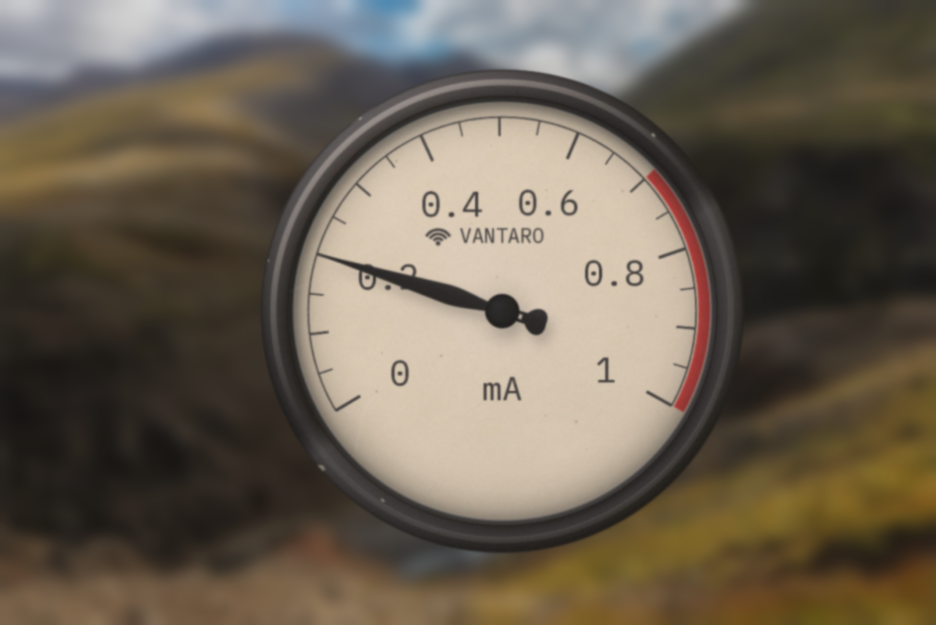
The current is mA 0.2
